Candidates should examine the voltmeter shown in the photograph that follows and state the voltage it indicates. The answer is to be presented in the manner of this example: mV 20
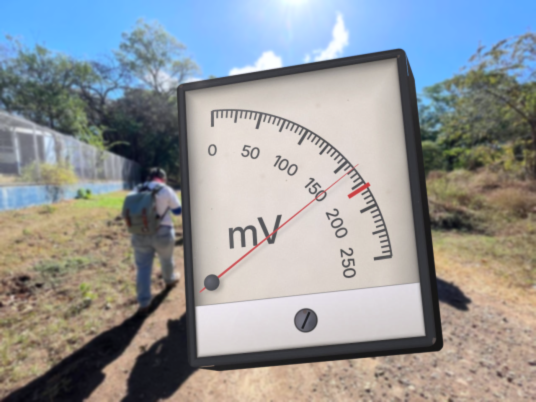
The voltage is mV 160
